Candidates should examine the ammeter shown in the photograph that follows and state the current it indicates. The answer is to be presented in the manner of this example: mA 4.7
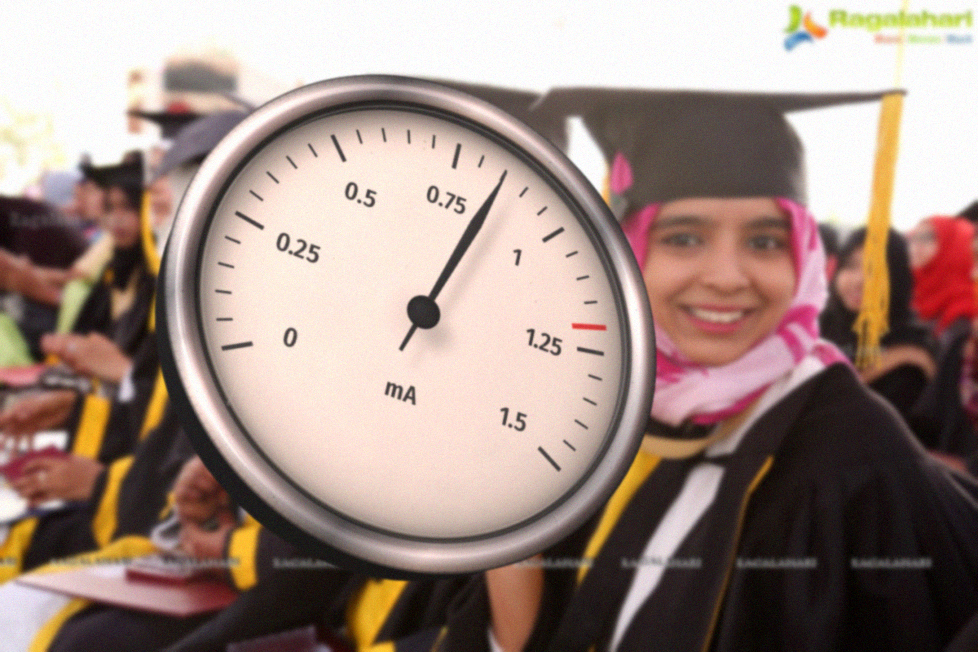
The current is mA 0.85
